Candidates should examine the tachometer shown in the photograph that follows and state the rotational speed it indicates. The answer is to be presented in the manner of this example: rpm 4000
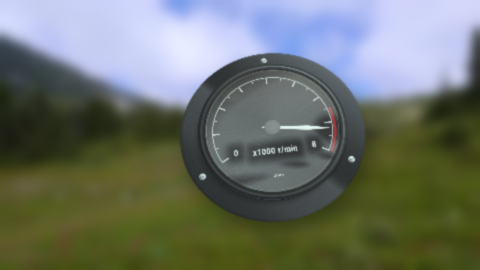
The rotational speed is rpm 7250
